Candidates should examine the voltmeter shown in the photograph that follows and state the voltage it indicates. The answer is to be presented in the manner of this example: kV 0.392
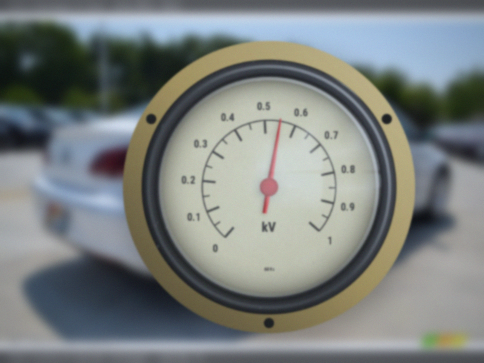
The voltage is kV 0.55
